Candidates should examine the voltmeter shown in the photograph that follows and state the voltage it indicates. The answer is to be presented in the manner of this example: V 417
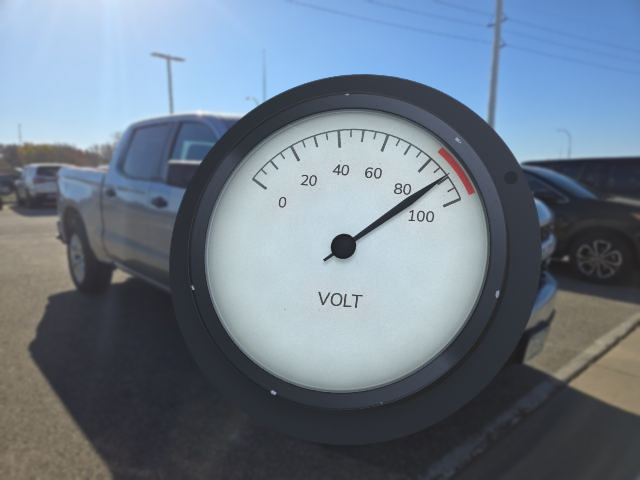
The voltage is V 90
